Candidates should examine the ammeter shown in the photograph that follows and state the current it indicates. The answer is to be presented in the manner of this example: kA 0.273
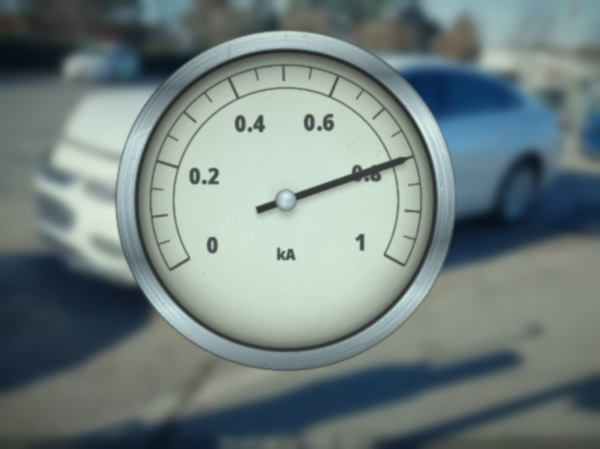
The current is kA 0.8
